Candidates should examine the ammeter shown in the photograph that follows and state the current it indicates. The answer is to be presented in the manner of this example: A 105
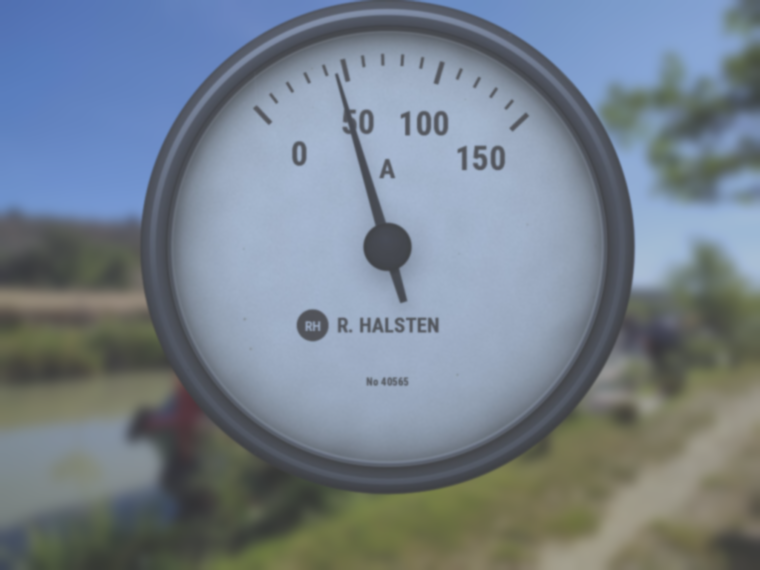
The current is A 45
